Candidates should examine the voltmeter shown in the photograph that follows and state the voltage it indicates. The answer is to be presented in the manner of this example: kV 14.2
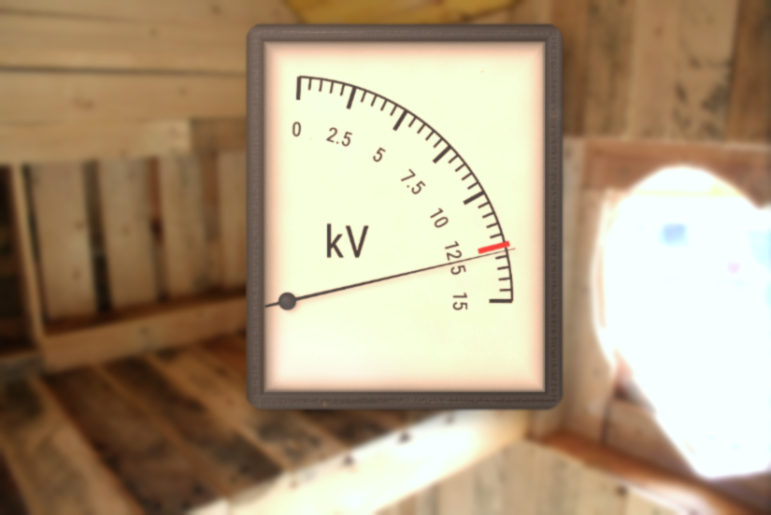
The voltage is kV 12.75
